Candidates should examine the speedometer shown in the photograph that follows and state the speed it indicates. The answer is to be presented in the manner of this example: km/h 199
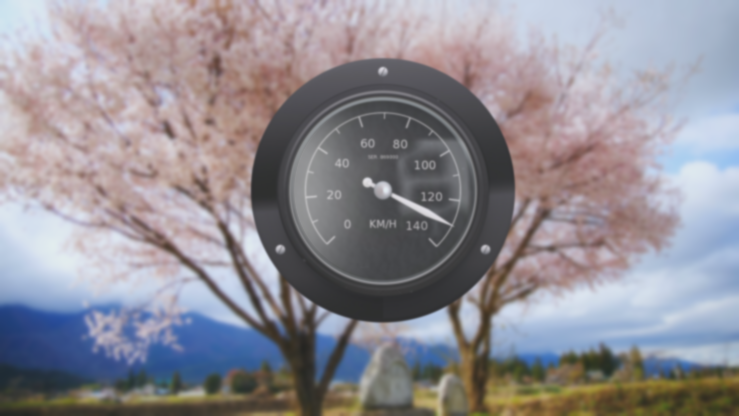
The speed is km/h 130
